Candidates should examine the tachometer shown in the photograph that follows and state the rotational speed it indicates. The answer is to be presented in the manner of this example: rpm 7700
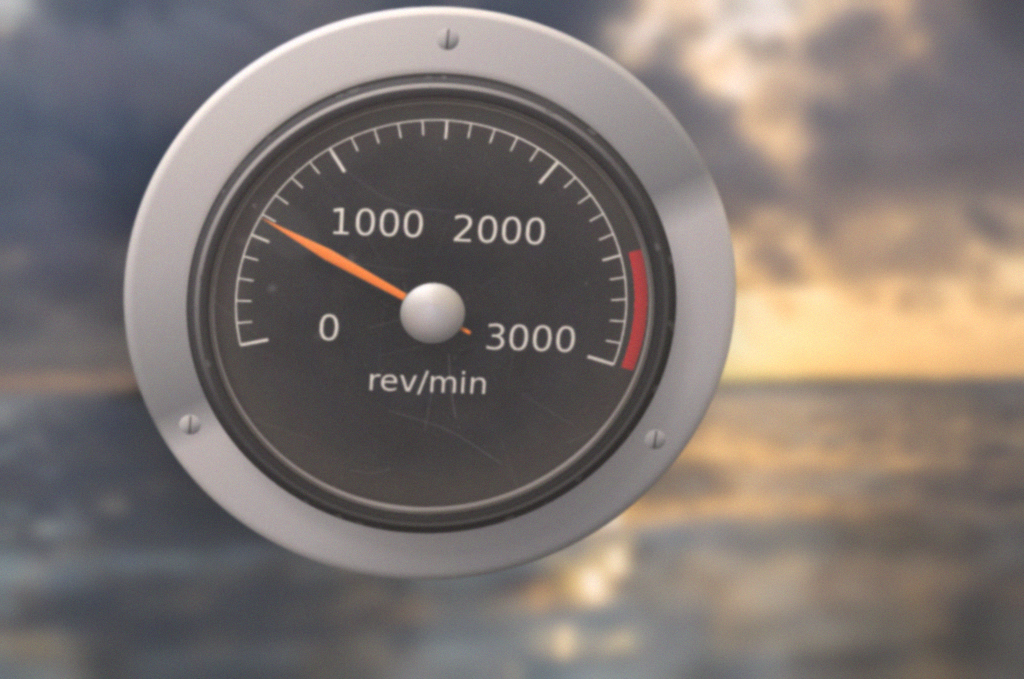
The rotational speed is rpm 600
